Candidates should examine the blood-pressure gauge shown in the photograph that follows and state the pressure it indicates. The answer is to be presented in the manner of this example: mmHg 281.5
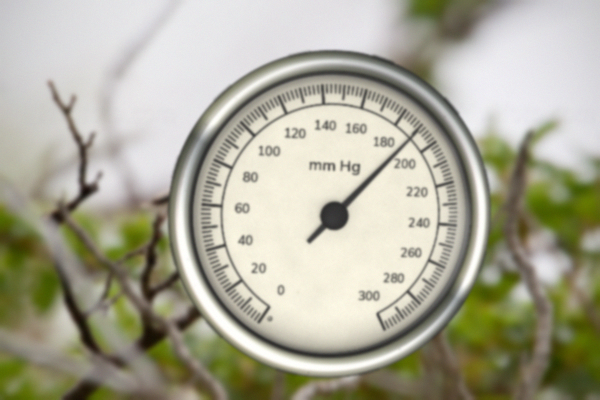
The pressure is mmHg 190
